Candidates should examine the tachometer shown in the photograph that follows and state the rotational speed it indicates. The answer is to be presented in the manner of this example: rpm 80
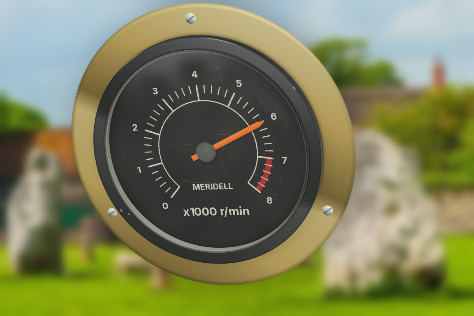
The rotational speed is rpm 6000
